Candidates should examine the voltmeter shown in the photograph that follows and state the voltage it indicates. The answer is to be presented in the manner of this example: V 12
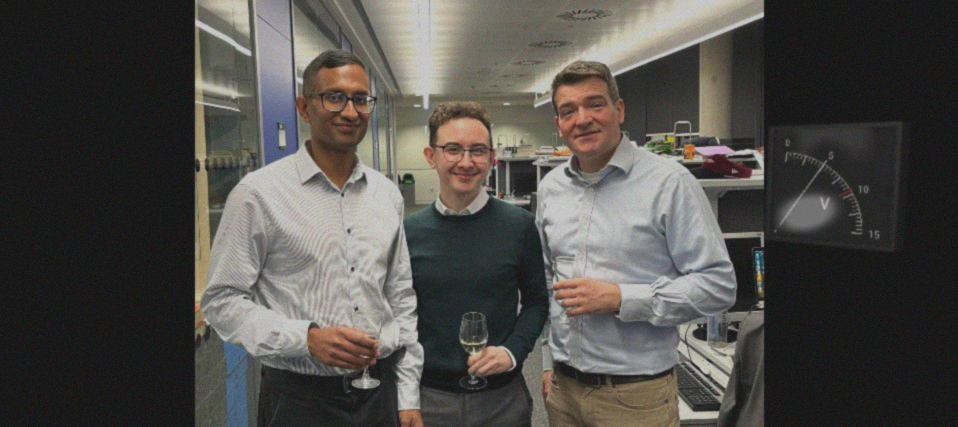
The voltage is V 5
